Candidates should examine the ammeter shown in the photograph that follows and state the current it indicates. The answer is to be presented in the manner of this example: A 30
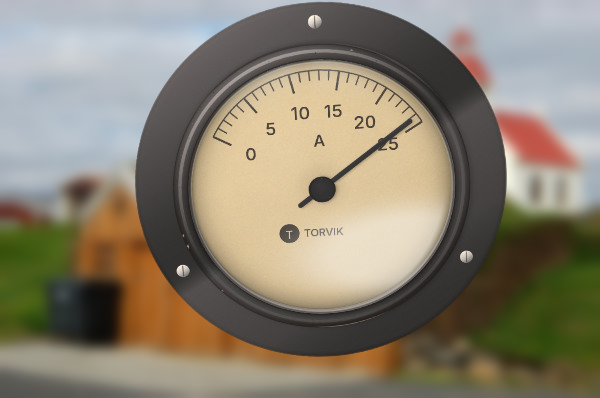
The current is A 24
